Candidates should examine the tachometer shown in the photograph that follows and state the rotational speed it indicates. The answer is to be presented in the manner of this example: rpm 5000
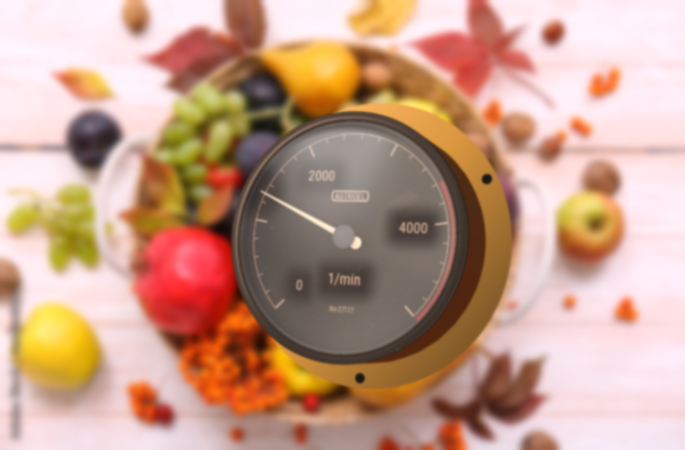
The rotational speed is rpm 1300
